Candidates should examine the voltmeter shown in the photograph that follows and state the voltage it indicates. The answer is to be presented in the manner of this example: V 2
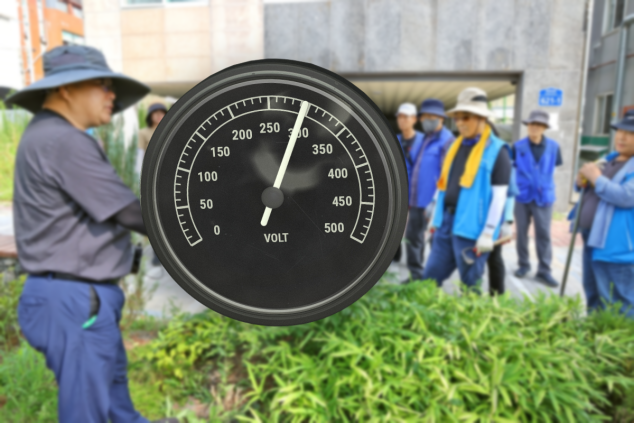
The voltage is V 295
